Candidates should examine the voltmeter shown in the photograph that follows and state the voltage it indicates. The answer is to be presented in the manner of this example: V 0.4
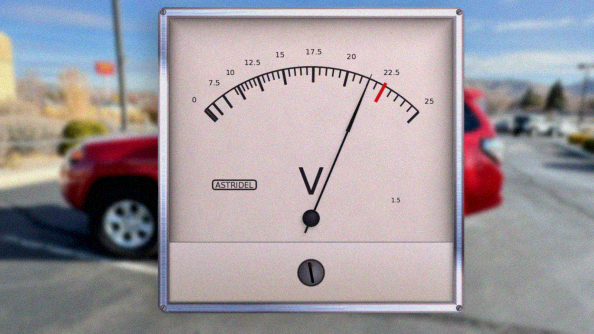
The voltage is V 21.5
